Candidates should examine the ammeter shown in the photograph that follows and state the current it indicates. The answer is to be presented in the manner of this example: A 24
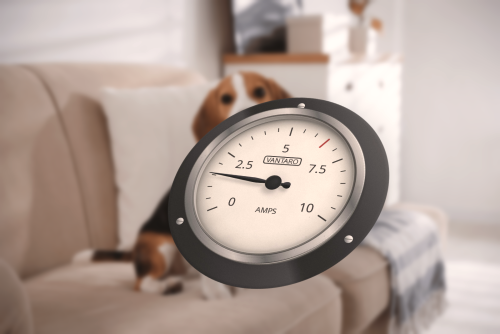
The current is A 1.5
